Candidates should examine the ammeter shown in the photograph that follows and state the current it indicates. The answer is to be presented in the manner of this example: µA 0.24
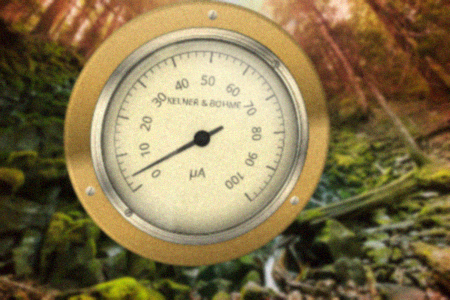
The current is µA 4
